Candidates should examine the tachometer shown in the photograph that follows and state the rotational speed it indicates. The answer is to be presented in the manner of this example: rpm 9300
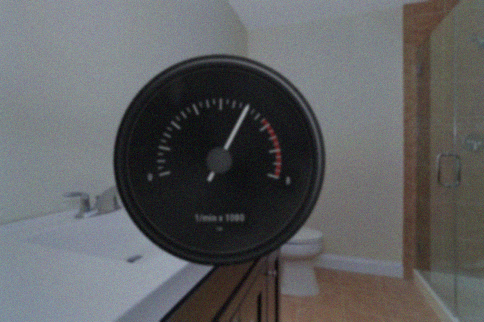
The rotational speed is rpm 5000
